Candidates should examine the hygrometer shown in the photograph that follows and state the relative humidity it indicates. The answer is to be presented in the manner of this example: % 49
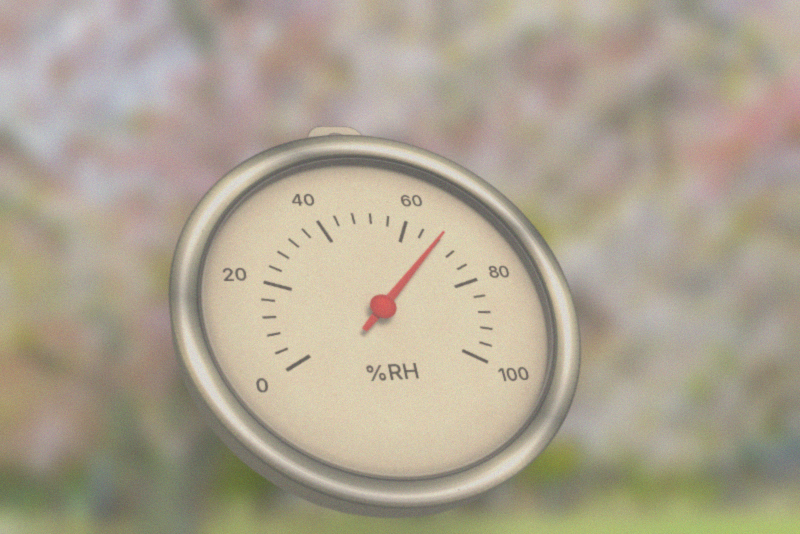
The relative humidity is % 68
